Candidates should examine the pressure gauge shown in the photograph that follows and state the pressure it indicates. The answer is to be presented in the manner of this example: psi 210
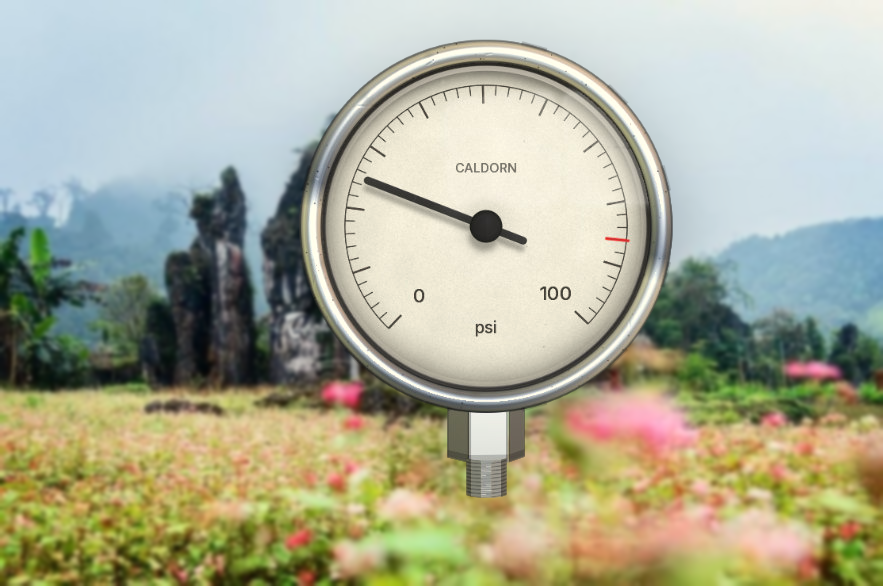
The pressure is psi 25
